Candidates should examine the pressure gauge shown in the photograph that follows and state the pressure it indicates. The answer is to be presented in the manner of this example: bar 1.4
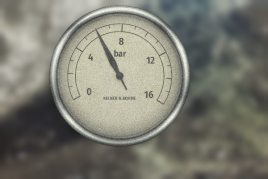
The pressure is bar 6
